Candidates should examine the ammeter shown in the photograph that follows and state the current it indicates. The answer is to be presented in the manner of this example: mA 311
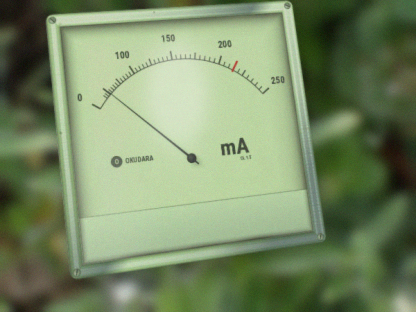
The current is mA 50
